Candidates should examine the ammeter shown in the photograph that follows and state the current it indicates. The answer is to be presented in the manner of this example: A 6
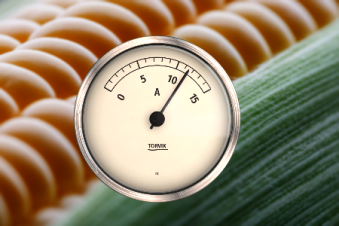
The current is A 11.5
